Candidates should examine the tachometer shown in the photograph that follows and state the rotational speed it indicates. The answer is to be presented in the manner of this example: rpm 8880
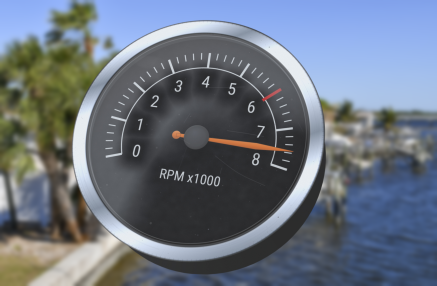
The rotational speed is rpm 7600
